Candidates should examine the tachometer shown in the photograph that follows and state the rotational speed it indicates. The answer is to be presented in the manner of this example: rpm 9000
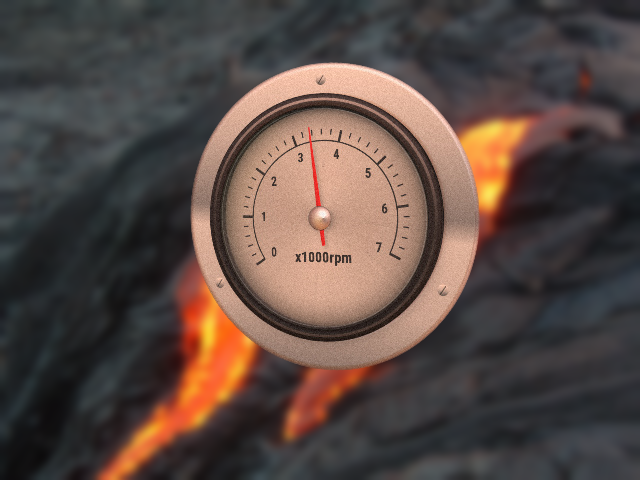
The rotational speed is rpm 3400
